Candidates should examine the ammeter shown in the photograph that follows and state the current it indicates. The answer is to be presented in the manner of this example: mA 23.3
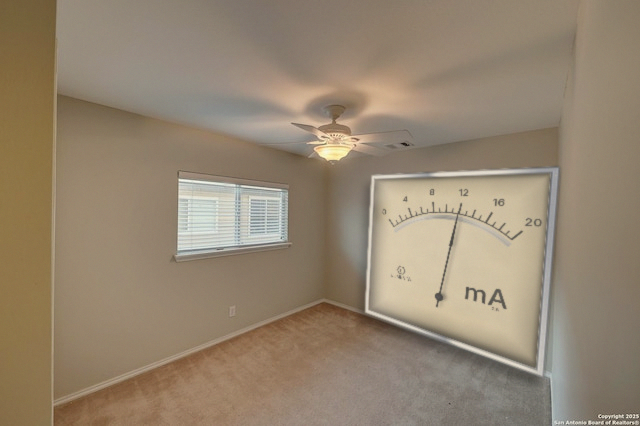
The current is mA 12
